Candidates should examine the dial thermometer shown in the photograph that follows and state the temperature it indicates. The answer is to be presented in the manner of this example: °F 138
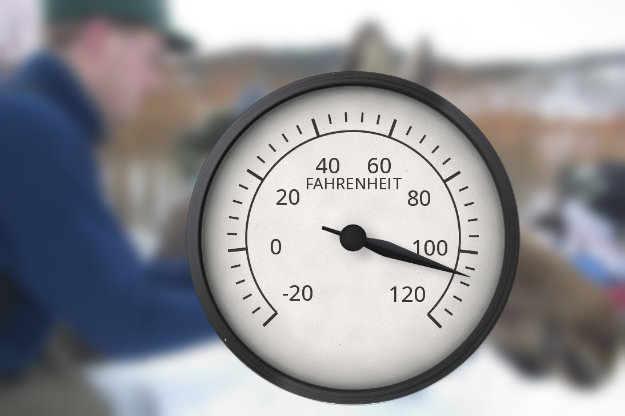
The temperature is °F 106
